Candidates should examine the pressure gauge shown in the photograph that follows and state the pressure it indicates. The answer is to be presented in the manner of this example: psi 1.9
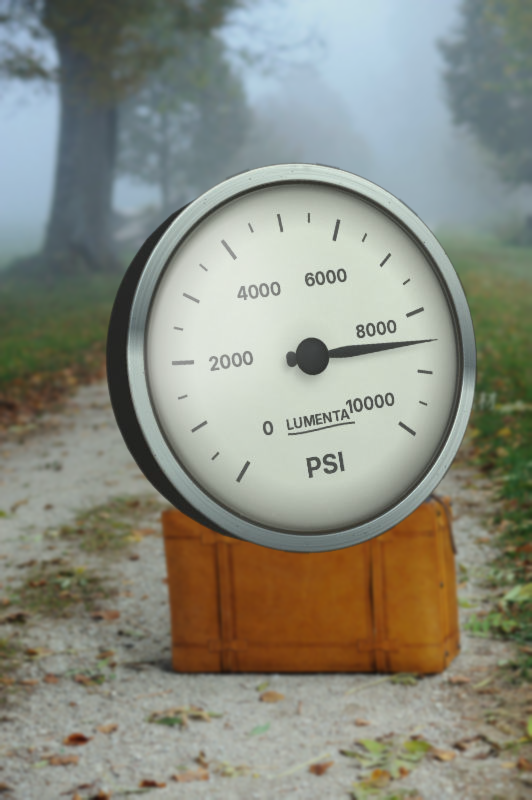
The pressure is psi 8500
